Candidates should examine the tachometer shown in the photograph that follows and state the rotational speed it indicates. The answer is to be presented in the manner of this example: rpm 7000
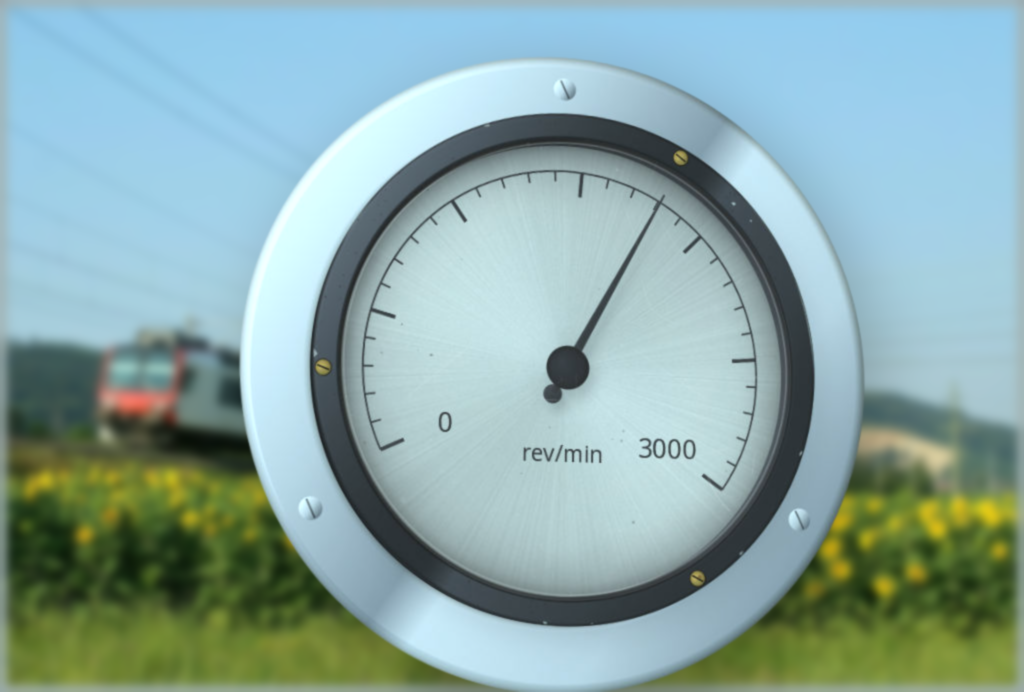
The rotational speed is rpm 1800
